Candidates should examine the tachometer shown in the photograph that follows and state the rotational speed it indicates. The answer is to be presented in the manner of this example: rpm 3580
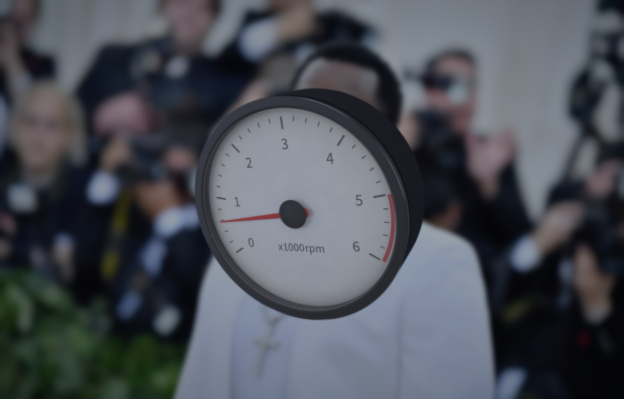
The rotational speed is rpm 600
